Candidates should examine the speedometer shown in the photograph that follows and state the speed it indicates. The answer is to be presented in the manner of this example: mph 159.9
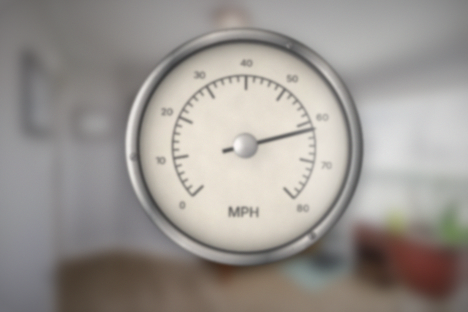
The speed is mph 62
